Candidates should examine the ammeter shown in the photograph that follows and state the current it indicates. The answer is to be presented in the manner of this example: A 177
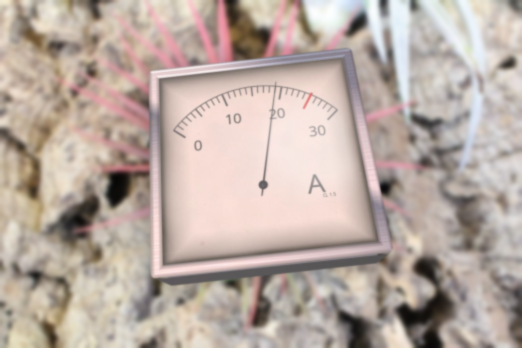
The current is A 19
